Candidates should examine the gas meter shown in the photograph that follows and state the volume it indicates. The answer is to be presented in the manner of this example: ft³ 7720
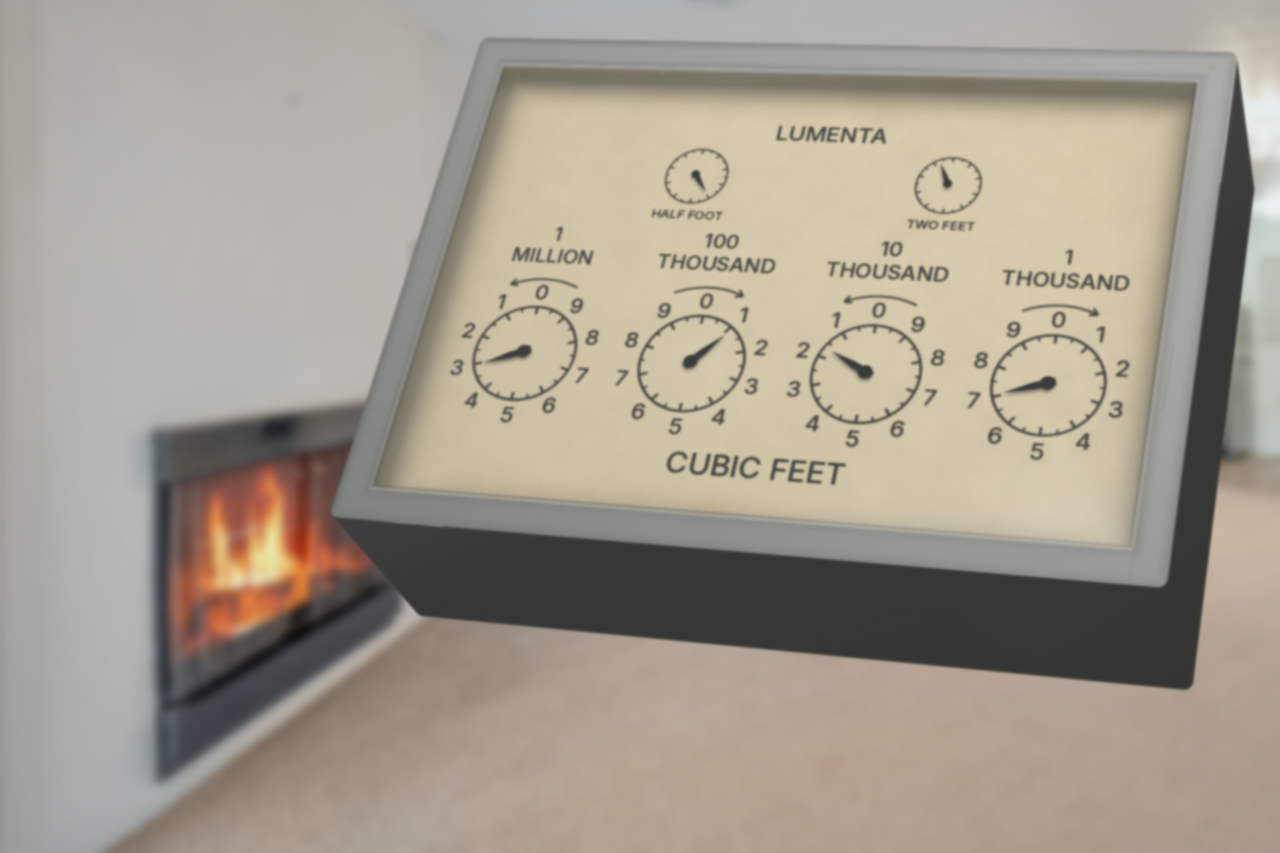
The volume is ft³ 311700
